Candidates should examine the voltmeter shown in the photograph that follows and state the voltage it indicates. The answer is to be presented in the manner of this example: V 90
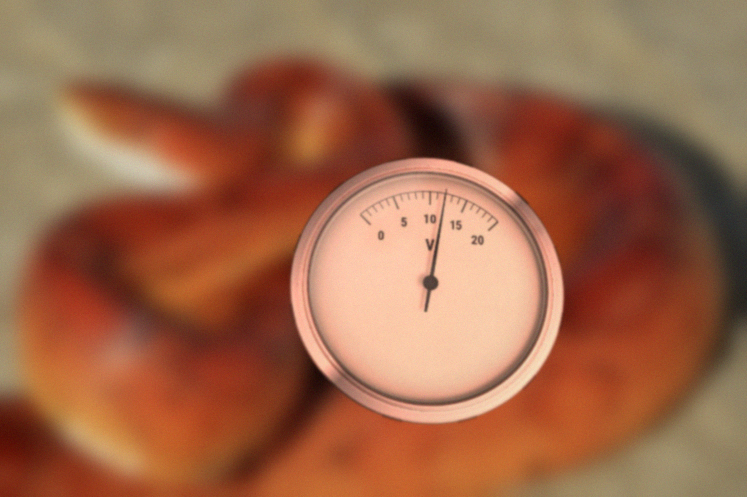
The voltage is V 12
